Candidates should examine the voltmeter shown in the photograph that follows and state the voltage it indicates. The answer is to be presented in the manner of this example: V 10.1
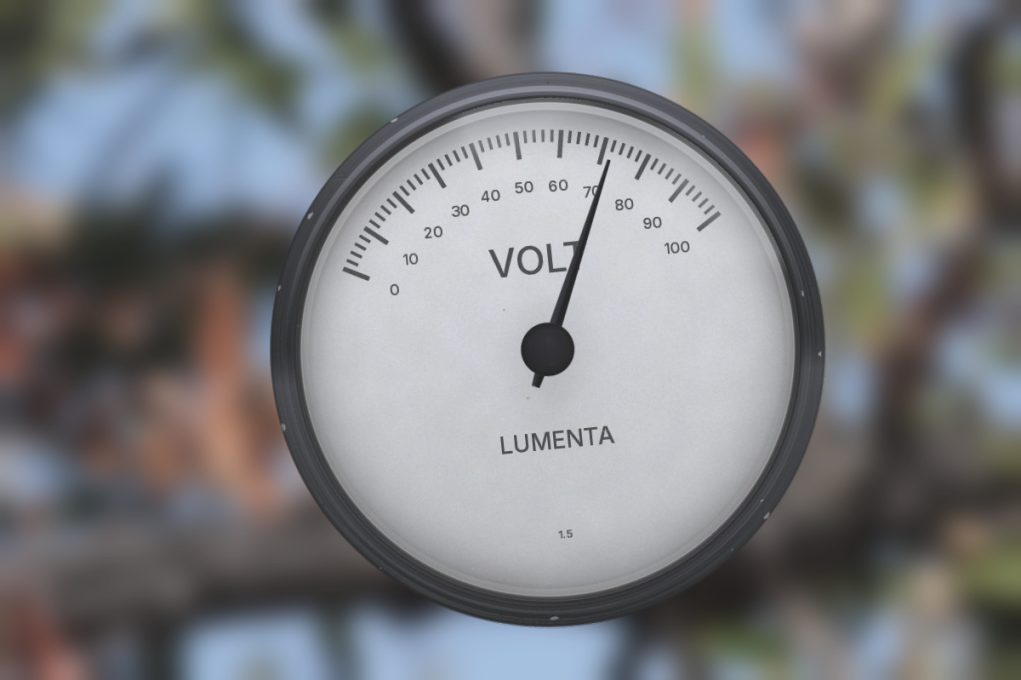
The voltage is V 72
